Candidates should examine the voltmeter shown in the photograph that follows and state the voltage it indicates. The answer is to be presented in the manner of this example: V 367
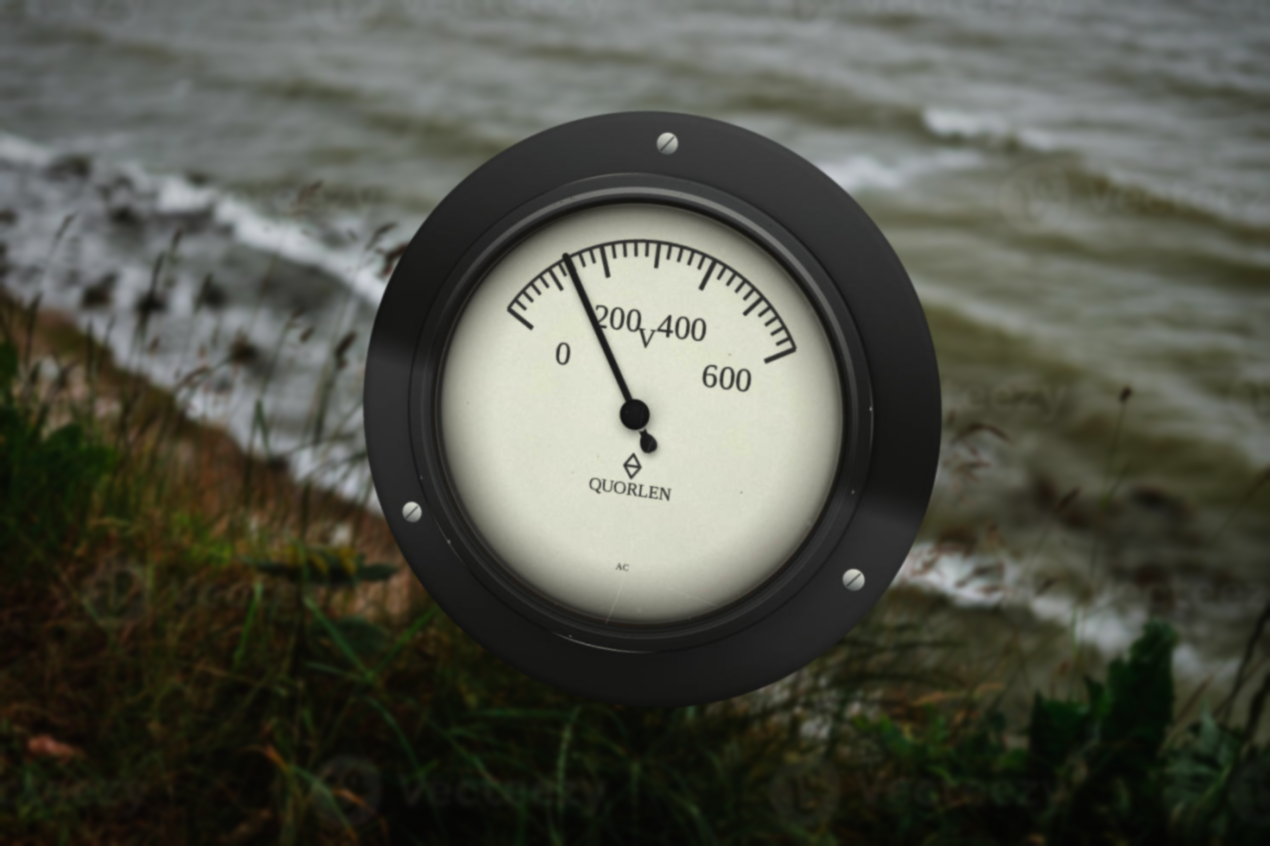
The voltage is V 140
